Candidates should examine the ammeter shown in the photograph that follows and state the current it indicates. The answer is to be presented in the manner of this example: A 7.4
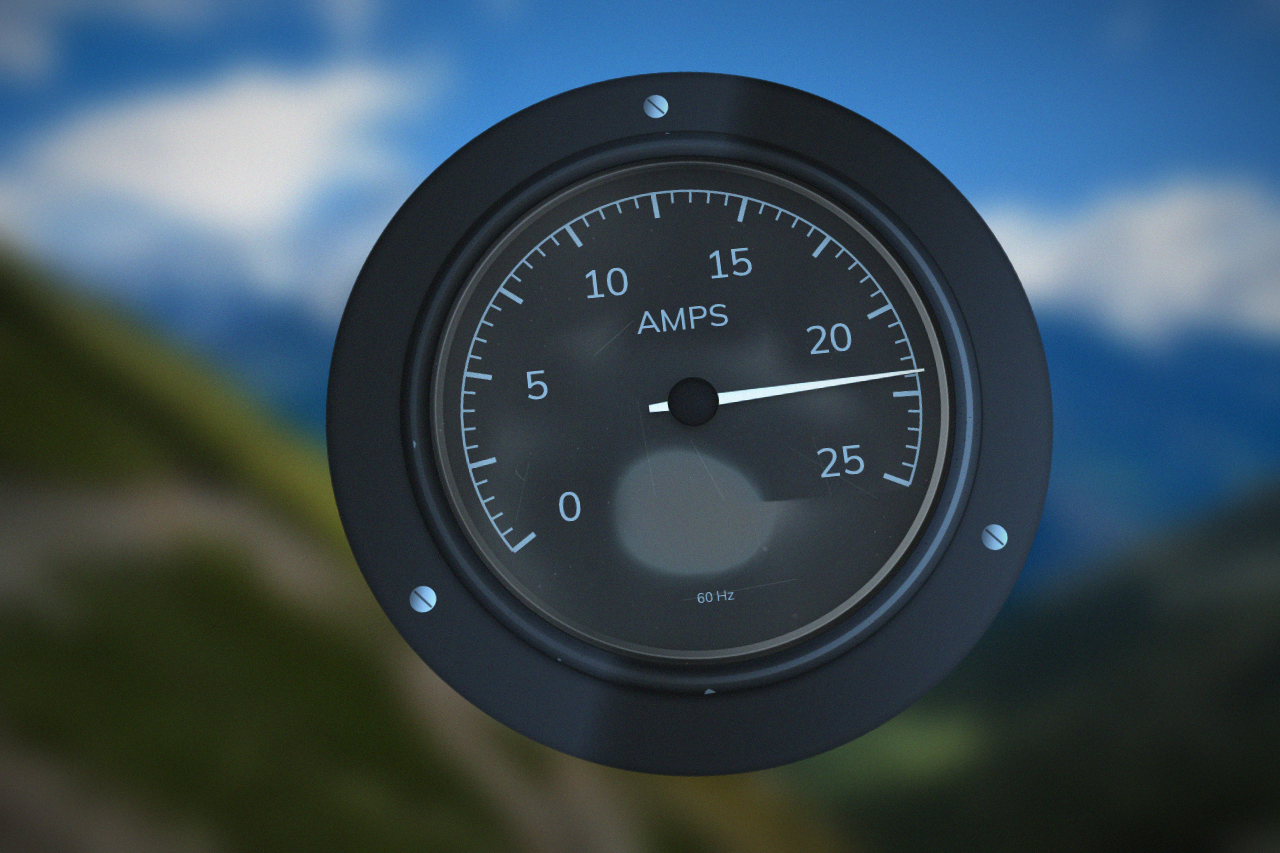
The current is A 22
